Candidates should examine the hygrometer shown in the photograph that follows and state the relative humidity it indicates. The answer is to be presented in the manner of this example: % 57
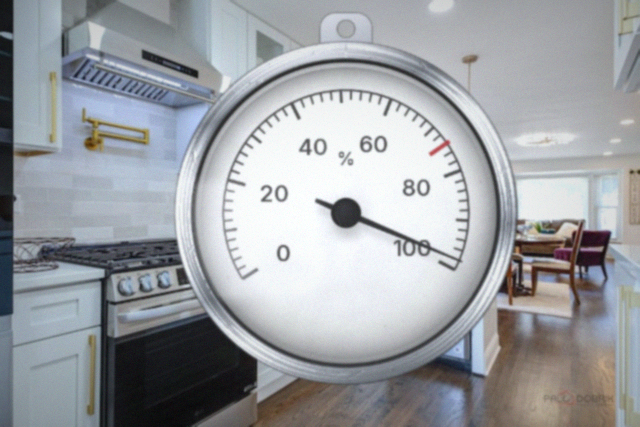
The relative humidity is % 98
